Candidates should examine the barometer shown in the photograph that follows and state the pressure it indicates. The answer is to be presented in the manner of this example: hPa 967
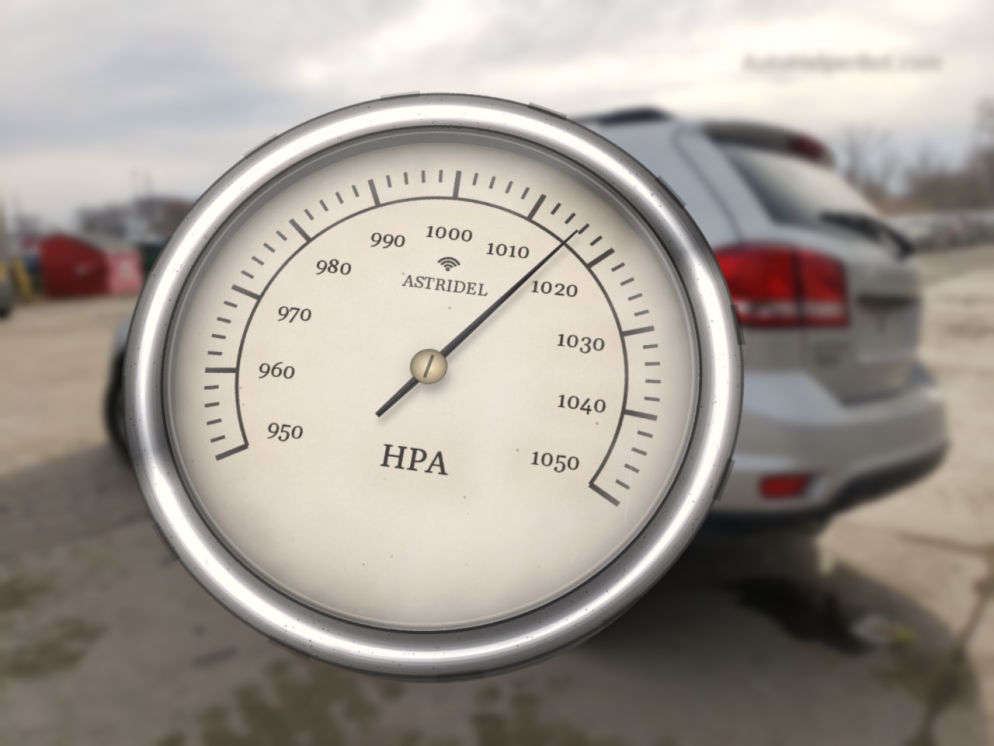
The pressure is hPa 1016
